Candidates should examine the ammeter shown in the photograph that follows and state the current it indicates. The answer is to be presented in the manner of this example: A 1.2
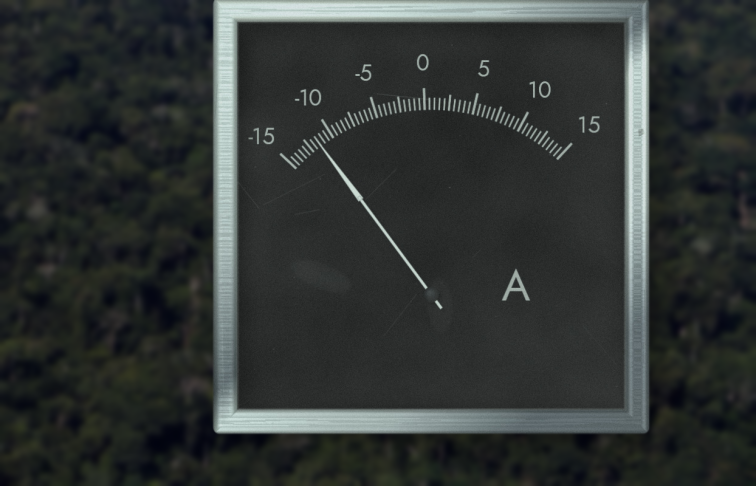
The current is A -11.5
